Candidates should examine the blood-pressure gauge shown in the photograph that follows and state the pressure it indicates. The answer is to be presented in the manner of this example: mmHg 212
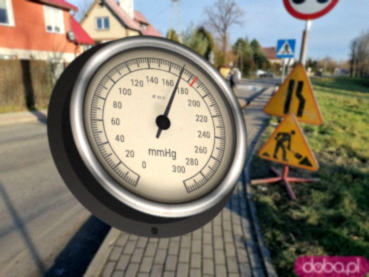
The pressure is mmHg 170
